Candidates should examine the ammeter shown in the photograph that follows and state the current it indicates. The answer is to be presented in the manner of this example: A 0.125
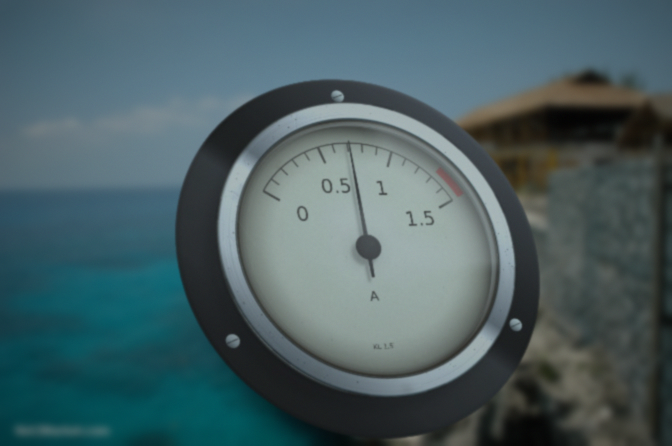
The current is A 0.7
